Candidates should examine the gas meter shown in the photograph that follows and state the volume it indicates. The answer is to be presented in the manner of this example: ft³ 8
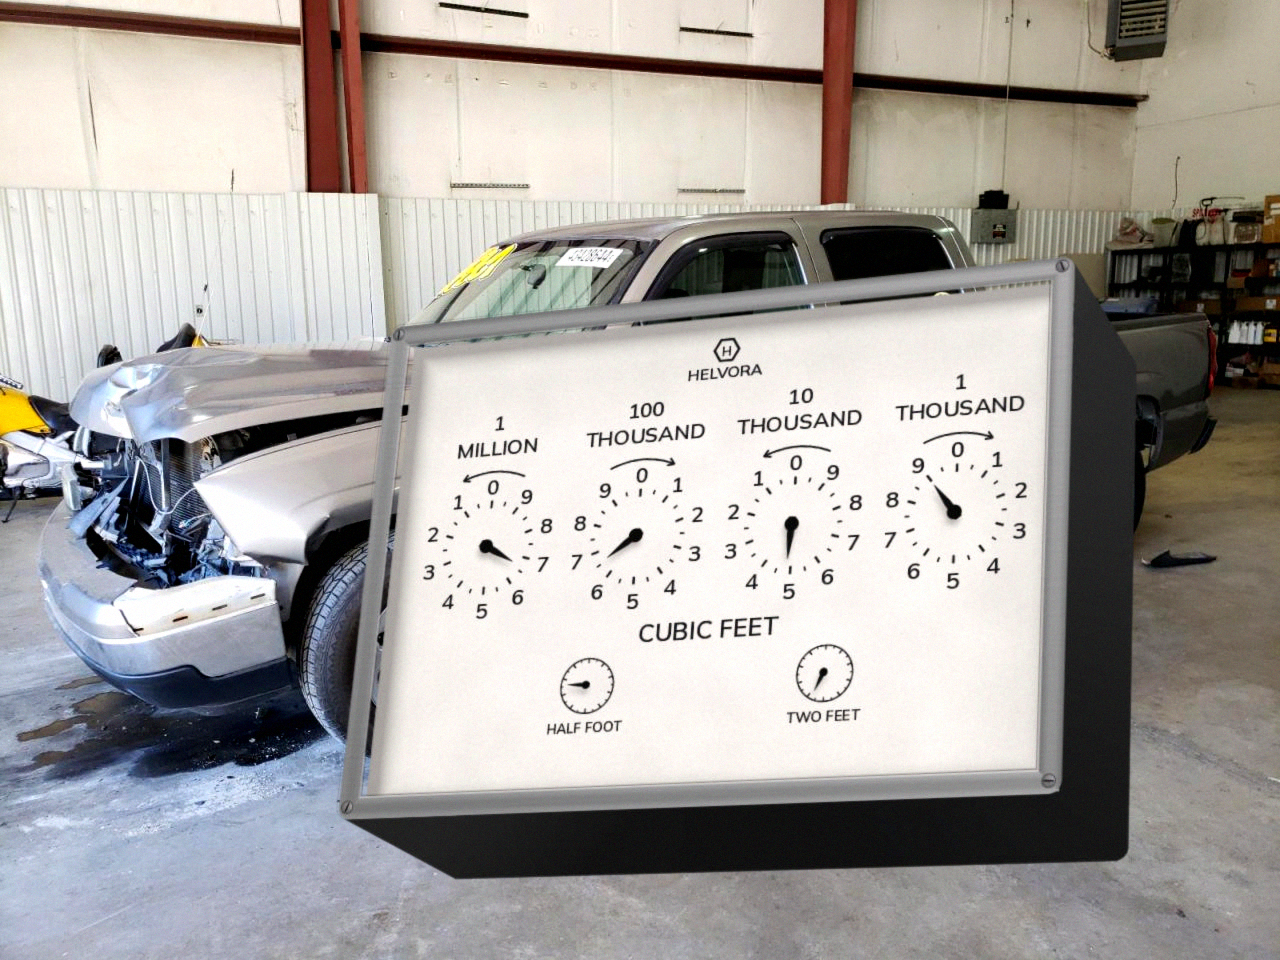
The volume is ft³ 664900
